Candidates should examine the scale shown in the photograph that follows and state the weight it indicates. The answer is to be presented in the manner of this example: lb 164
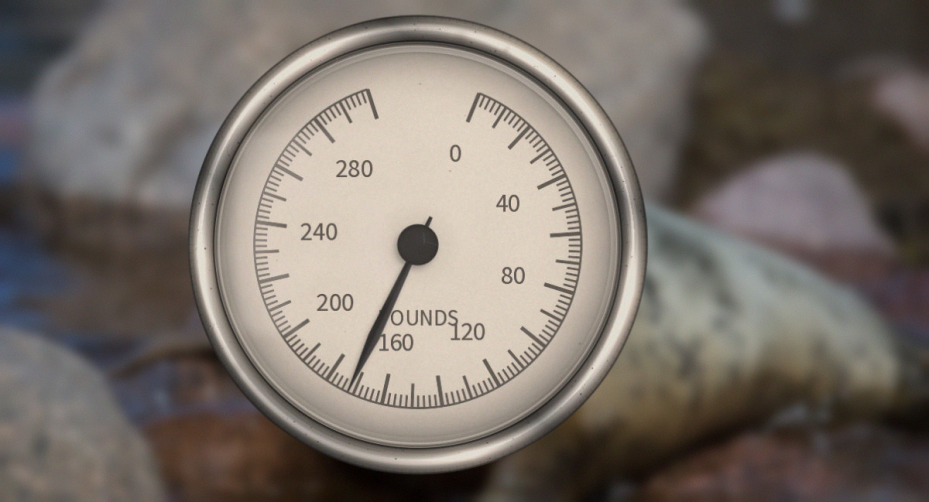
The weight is lb 172
